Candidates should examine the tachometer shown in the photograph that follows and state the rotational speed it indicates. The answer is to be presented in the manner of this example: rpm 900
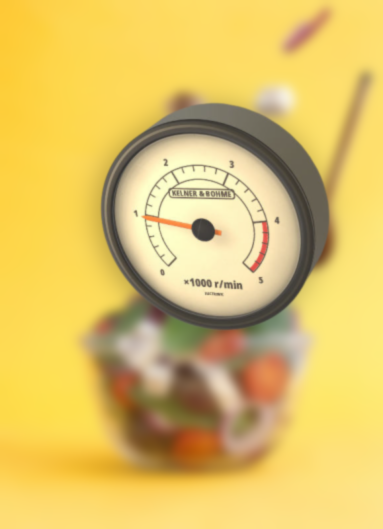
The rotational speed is rpm 1000
